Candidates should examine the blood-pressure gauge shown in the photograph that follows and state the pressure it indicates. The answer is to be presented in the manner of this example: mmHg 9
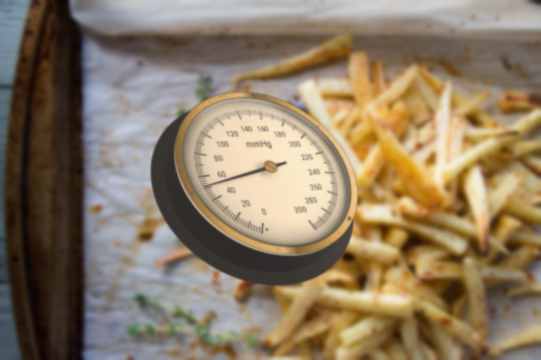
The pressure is mmHg 50
